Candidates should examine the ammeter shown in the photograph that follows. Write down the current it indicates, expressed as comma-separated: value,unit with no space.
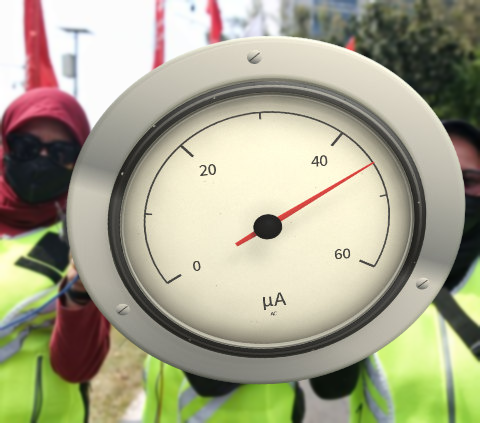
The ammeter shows 45,µA
